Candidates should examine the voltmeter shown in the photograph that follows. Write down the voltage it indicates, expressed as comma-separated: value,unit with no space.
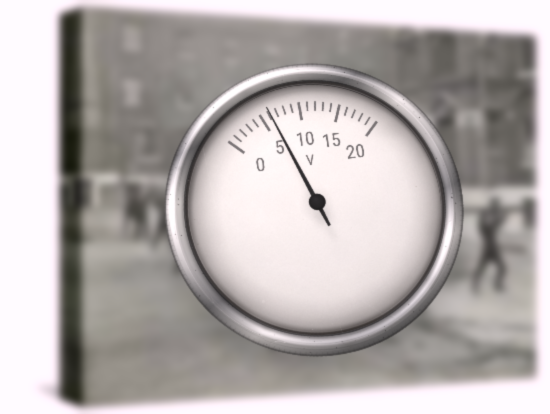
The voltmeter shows 6,V
